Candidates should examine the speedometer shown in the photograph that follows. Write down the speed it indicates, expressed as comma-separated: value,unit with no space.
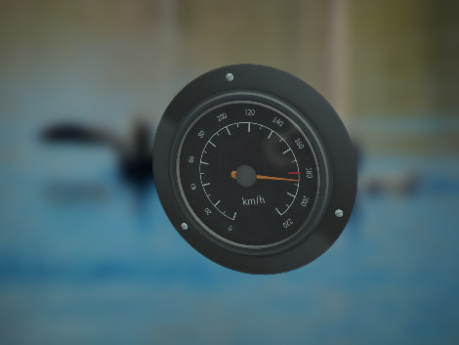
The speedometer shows 185,km/h
